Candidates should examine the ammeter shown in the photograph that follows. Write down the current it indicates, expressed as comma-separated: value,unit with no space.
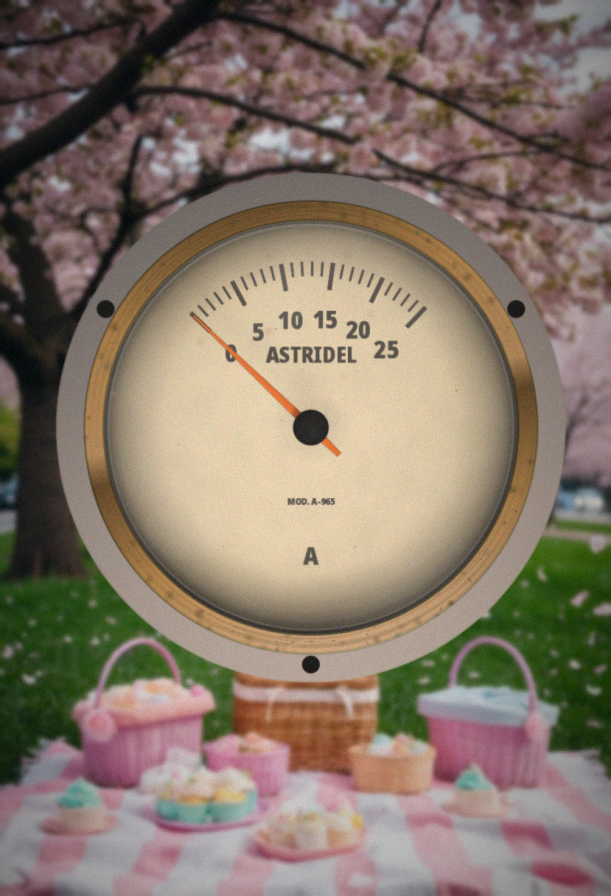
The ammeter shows 0,A
